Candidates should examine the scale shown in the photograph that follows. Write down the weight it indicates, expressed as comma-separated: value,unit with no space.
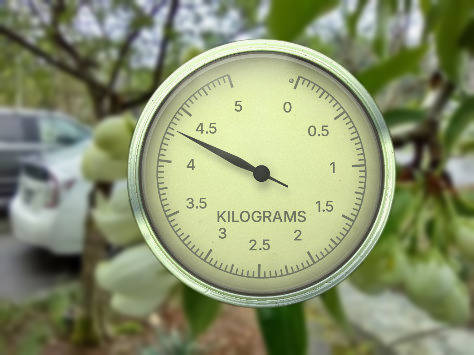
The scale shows 4.3,kg
